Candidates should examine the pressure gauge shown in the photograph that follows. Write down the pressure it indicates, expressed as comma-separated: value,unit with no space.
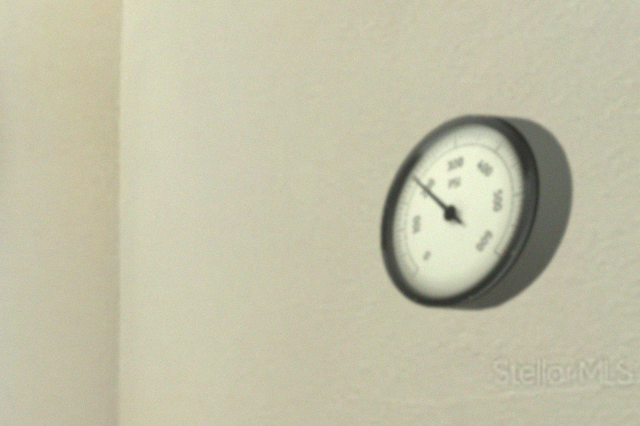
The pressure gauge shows 200,psi
